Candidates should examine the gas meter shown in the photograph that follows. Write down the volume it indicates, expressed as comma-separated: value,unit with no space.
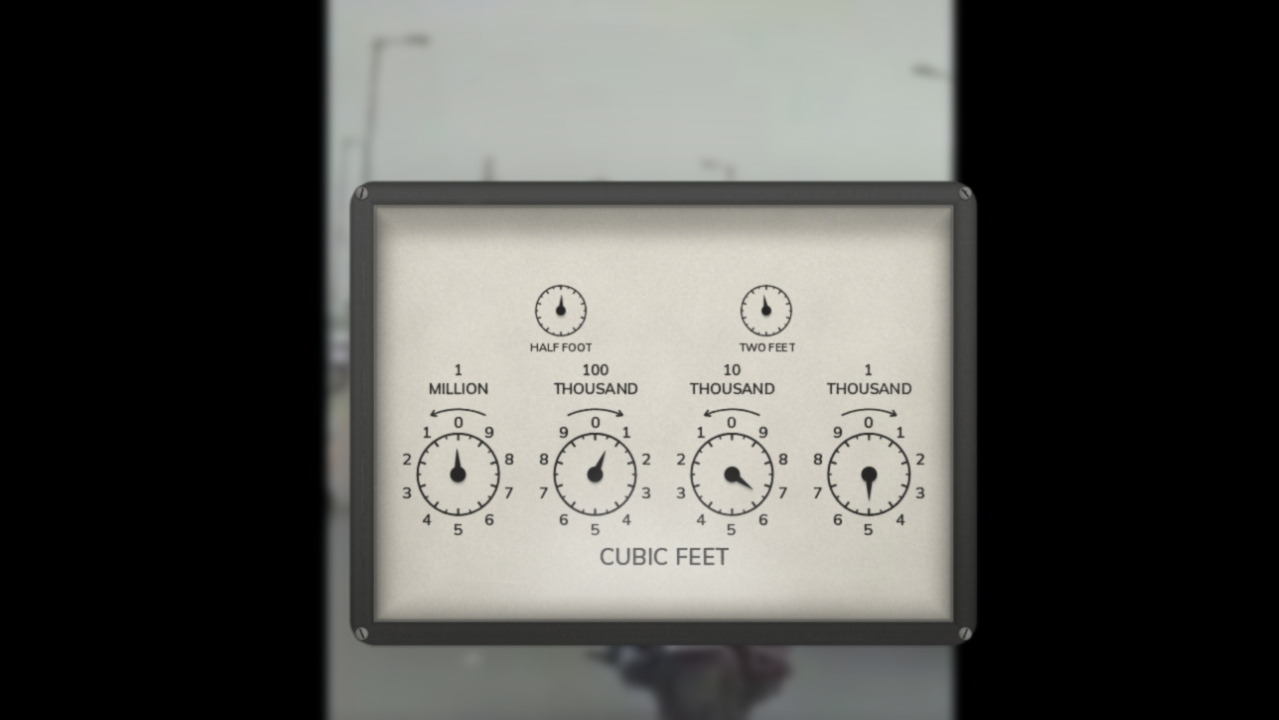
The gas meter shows 6500,ft³
